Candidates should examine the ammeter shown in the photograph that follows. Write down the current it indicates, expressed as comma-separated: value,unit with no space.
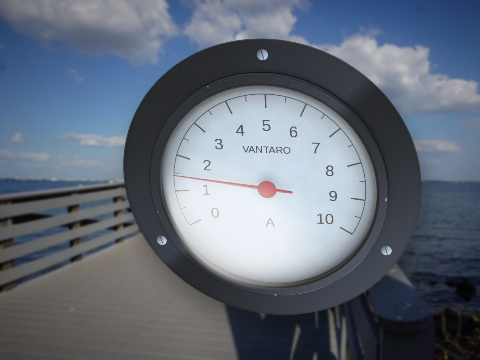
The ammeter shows 1.5,A
